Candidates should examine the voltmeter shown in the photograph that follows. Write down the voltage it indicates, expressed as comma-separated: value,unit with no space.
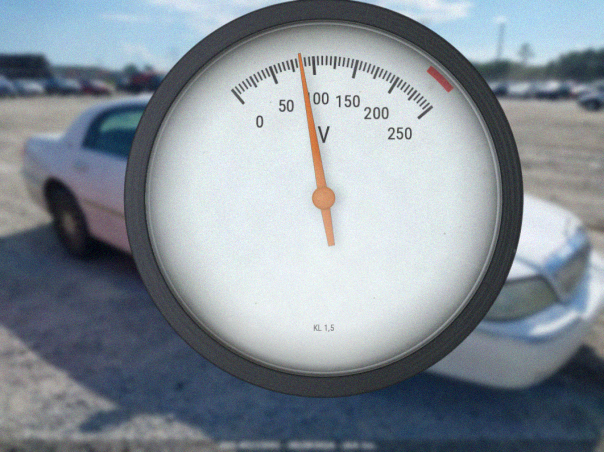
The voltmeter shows 85,V
